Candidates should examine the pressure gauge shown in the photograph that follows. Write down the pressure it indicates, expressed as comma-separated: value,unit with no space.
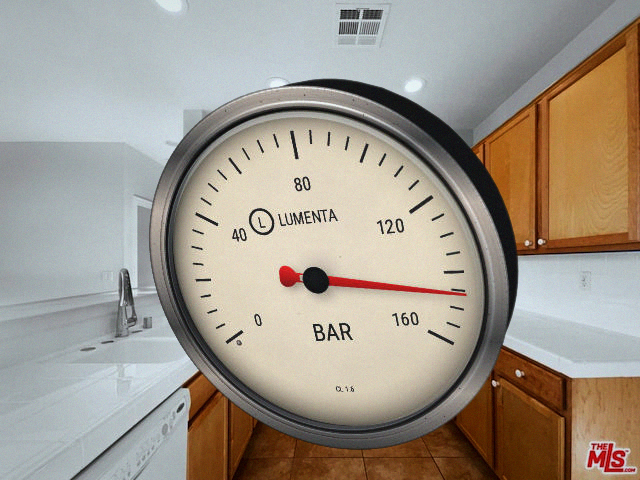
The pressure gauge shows 145,bar
